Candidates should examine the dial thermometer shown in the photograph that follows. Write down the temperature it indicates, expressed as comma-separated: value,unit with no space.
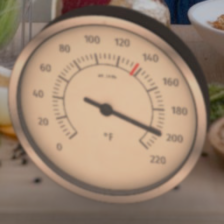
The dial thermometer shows 200,°F
